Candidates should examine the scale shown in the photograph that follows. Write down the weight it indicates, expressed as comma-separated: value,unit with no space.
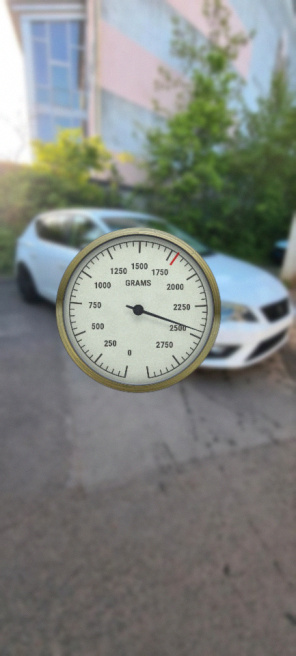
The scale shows 2450,g
